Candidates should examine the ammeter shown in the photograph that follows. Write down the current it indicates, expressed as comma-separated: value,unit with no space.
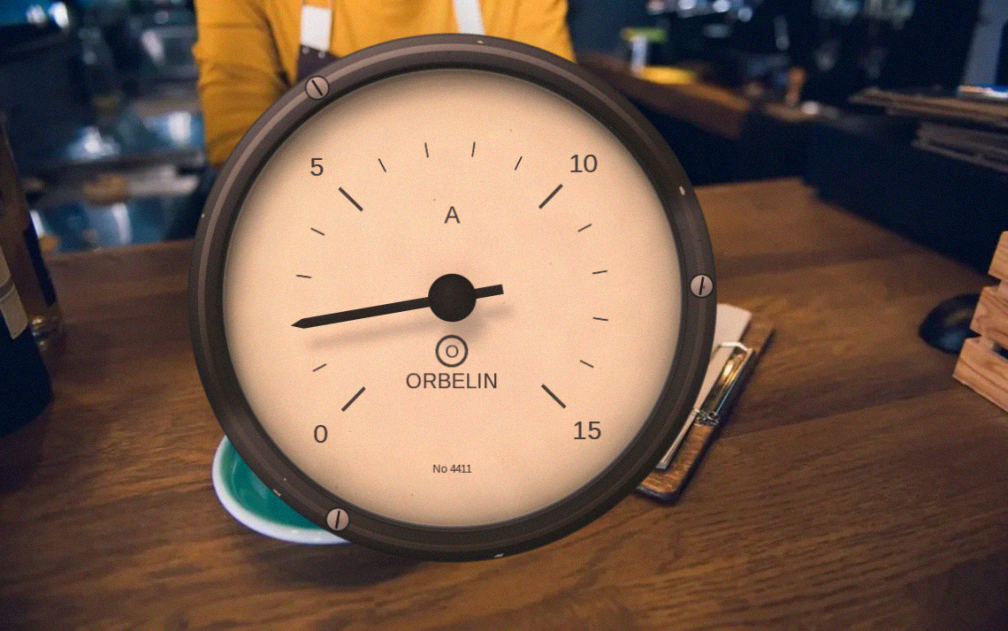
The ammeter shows 2,A
